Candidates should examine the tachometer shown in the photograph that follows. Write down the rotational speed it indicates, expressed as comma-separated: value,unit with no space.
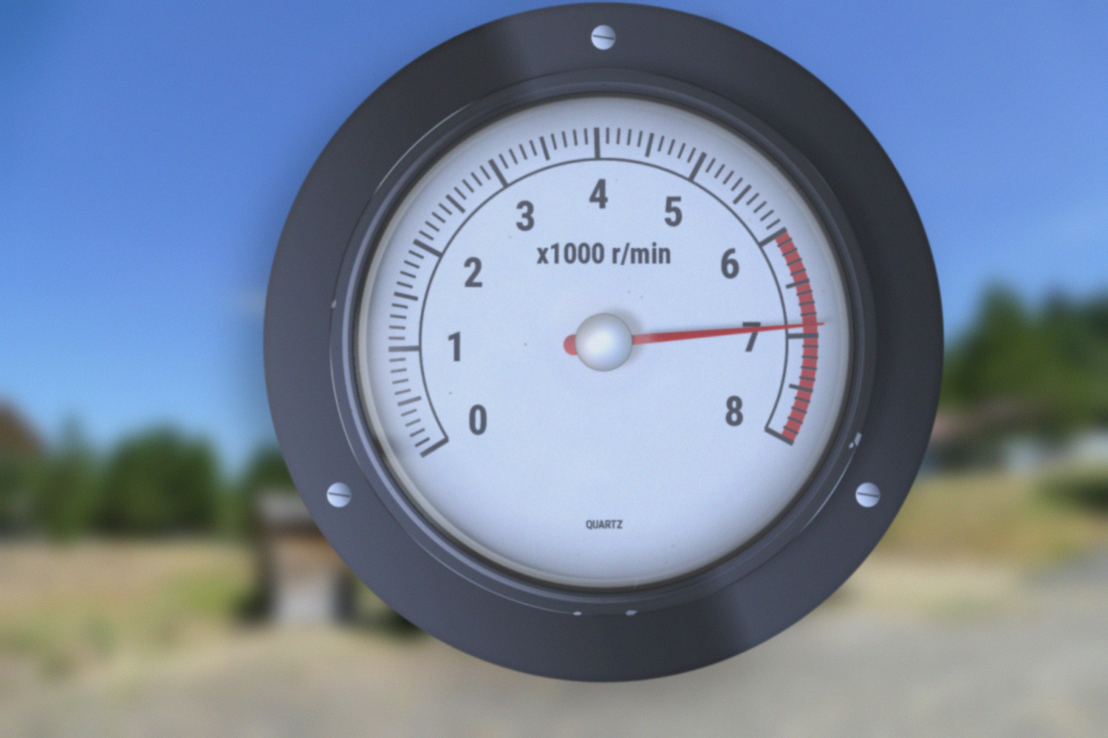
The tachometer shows 6900,rpm
